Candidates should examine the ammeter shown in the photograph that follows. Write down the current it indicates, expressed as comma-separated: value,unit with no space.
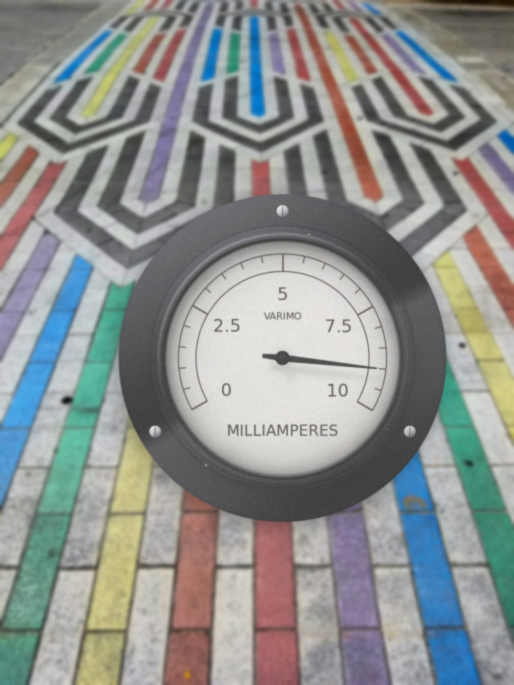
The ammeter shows 9,mA
